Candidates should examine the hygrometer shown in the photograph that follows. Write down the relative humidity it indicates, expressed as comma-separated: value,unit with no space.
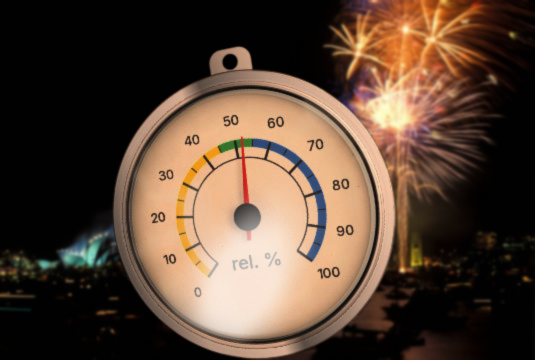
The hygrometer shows 52.5,%
